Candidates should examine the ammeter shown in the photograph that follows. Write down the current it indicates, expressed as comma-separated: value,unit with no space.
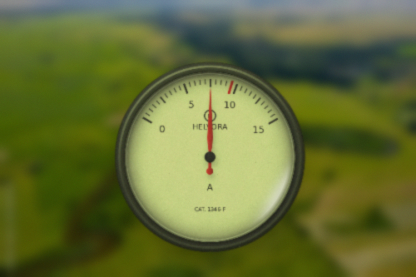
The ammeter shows 7.5,A
